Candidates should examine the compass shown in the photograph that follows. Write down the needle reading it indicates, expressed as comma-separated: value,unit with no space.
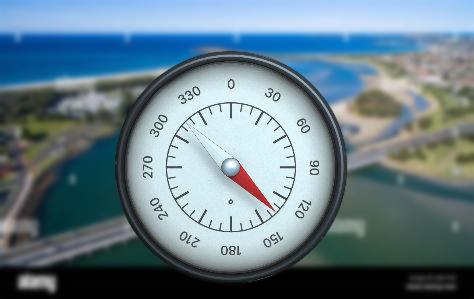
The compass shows 135,°
